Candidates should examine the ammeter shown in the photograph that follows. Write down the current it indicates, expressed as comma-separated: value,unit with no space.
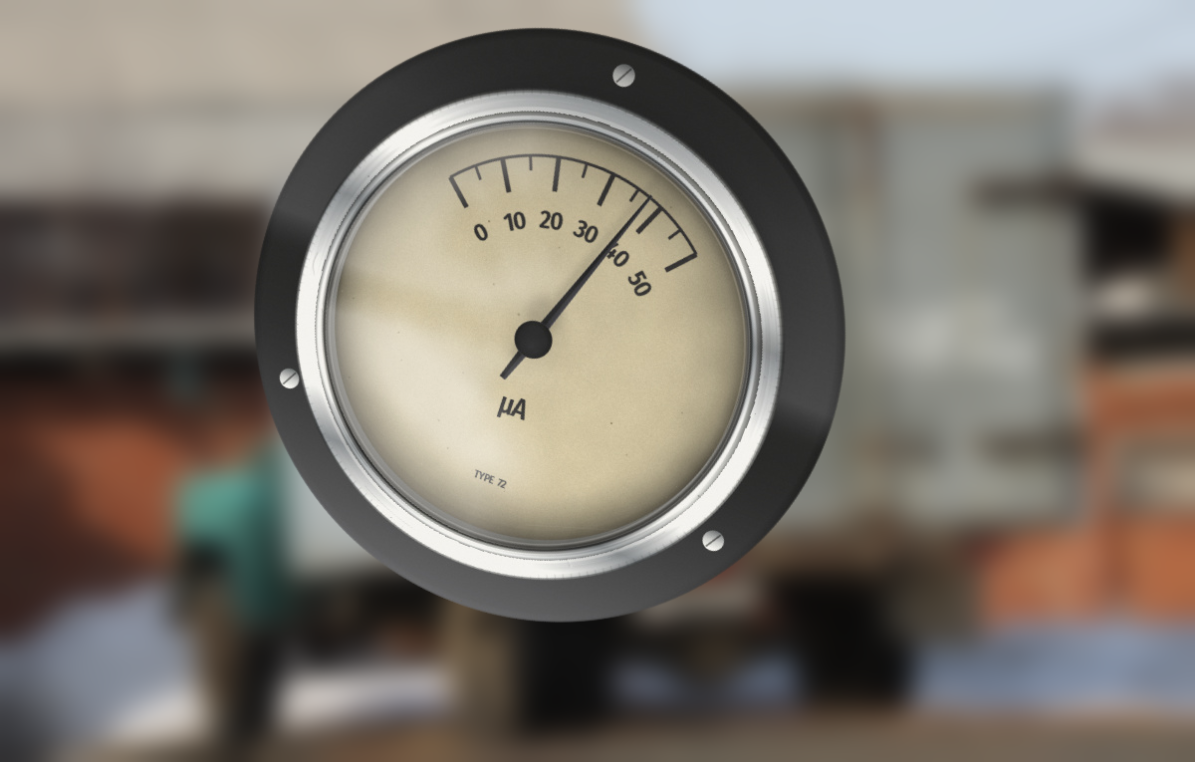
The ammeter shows 37.5,µA
